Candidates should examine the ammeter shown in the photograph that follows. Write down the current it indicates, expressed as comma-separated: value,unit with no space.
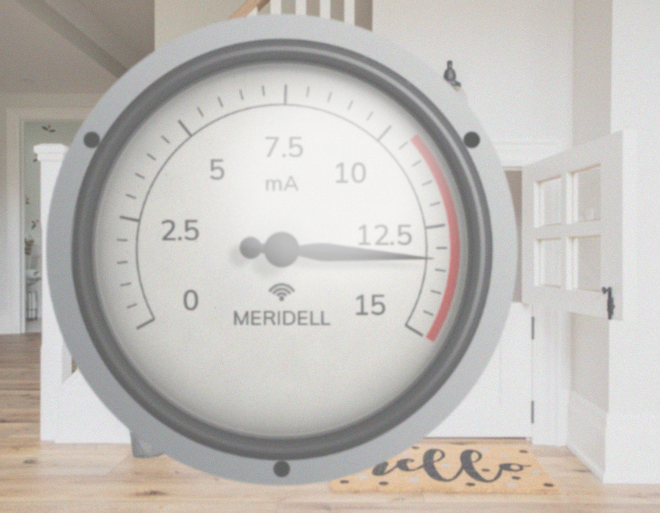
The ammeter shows 13.25,mA
